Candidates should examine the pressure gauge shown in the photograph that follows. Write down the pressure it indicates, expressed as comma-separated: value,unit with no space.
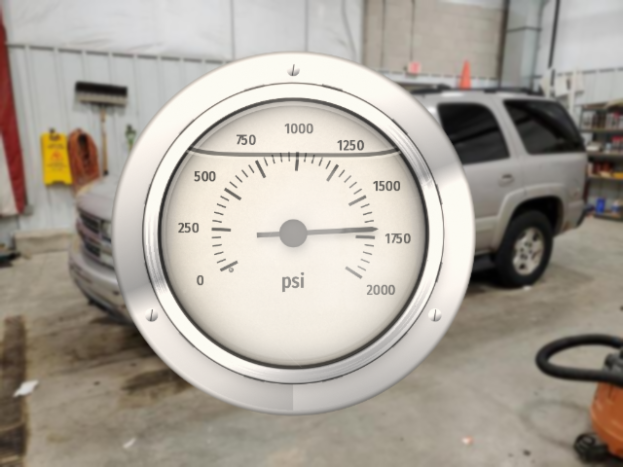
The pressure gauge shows 1700,psi
